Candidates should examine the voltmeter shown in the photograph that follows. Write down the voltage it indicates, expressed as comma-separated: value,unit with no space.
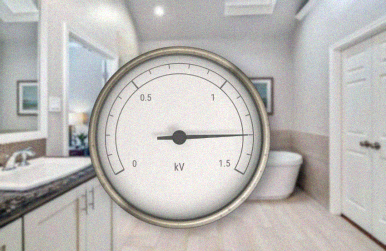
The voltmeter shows 1.3,kV
